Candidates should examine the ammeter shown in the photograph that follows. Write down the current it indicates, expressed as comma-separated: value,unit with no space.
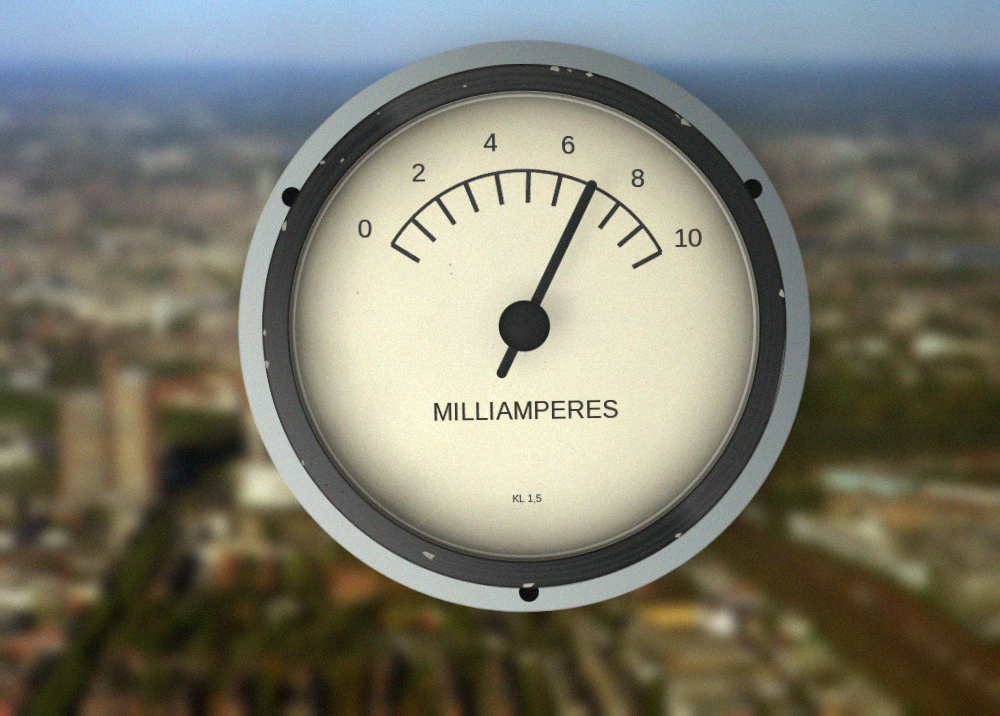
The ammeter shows 7,mA
